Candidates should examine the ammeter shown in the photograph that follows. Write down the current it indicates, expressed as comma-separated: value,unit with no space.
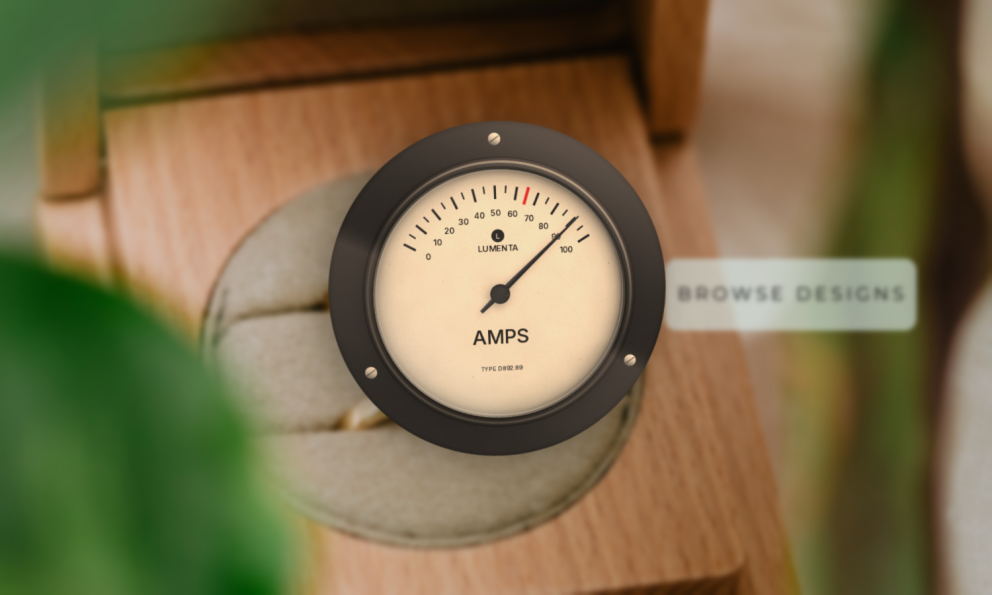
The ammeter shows 90,A
